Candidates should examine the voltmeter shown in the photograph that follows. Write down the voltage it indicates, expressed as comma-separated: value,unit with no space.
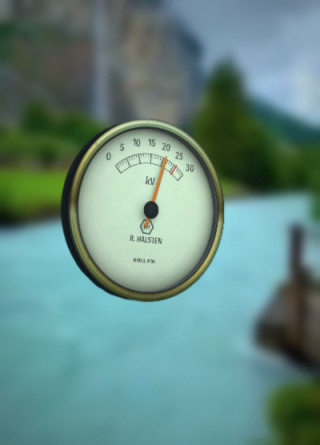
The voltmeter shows 20,kV
